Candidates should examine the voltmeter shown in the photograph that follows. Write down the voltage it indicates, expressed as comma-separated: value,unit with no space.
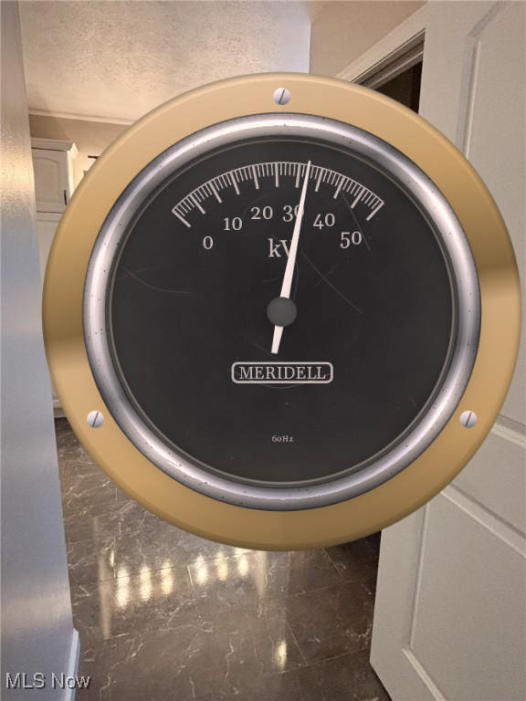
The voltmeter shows 32,kV
